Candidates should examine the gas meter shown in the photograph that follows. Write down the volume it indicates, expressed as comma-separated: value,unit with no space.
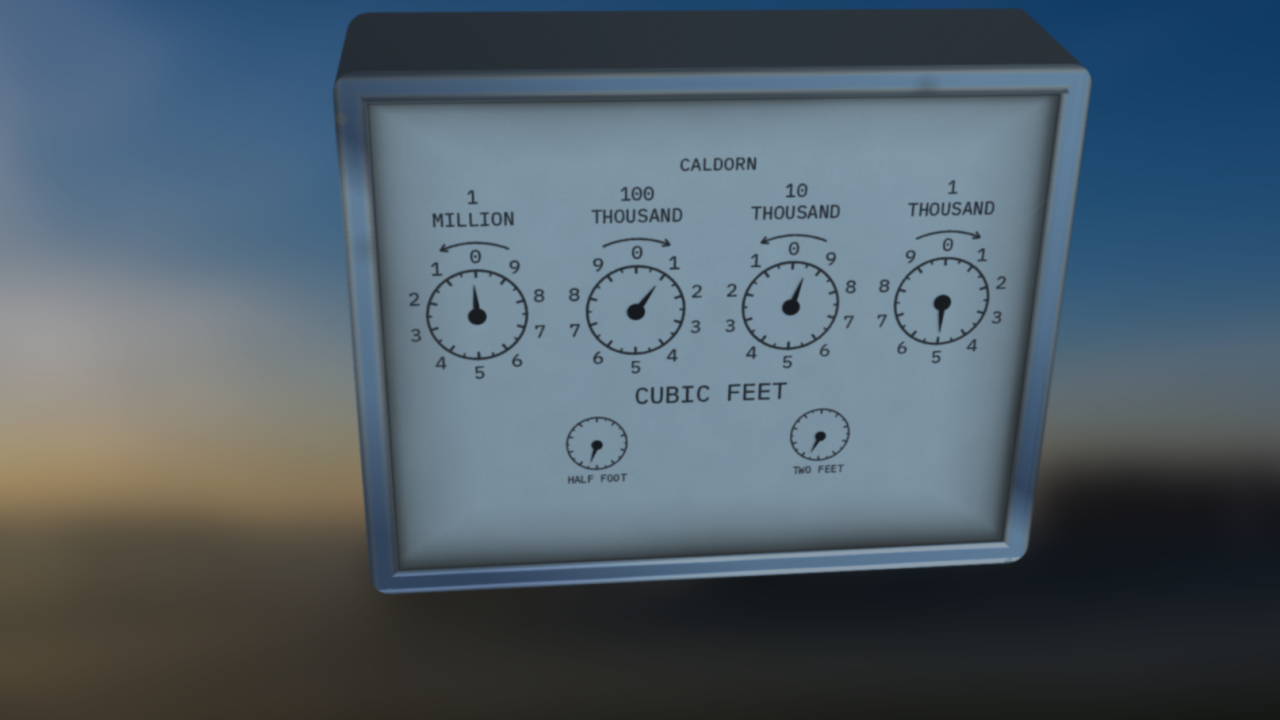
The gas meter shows 9500,ft³
